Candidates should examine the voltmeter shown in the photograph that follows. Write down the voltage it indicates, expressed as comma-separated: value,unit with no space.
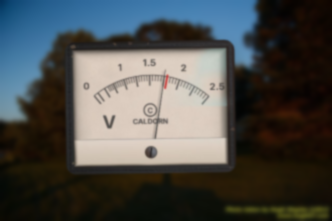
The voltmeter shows 1.75,V
